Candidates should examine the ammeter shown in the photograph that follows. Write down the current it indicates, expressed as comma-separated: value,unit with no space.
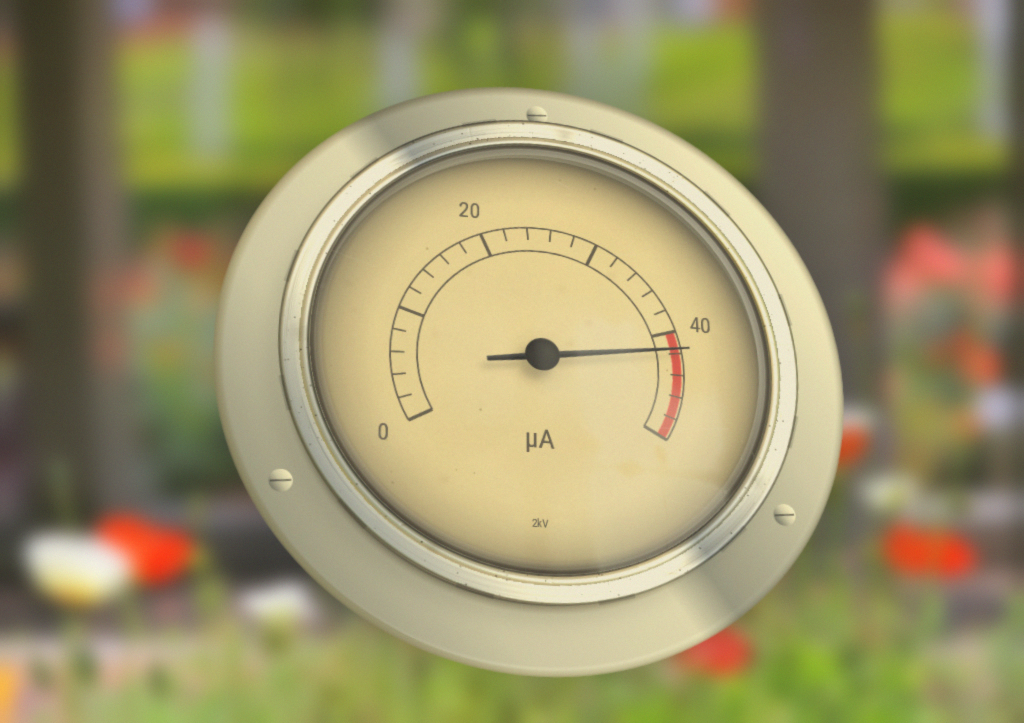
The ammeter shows 42,µA
